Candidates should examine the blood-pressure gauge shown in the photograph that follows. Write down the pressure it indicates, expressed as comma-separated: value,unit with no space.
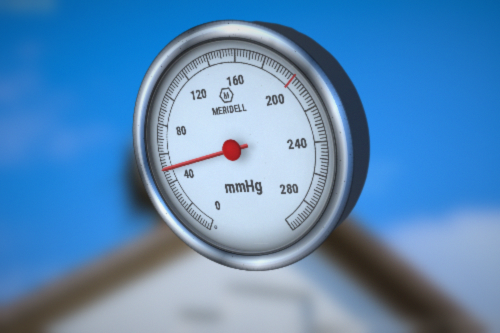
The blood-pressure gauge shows 50,mmHg
